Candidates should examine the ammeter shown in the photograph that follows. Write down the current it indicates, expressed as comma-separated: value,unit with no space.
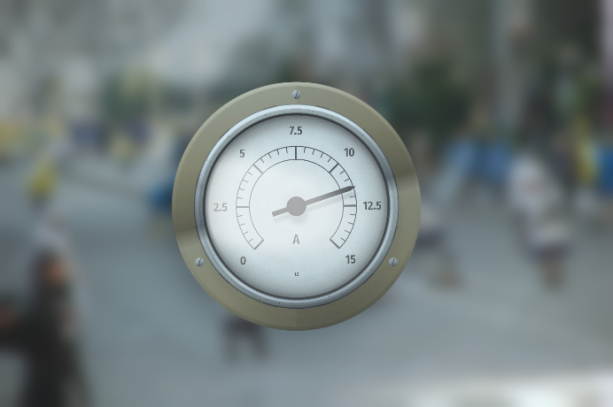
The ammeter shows 11.5,A
